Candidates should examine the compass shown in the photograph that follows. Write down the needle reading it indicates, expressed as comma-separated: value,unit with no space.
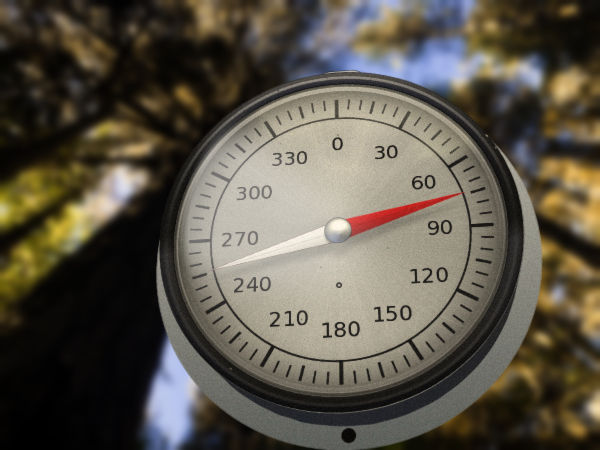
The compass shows 75,°
